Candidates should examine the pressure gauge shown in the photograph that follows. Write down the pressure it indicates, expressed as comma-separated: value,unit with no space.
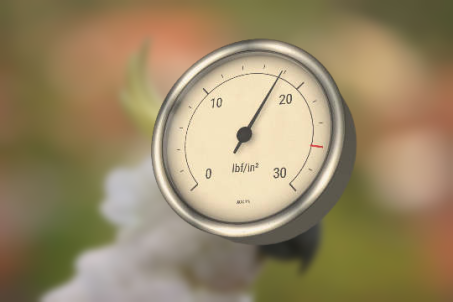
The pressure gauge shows 18,psi
